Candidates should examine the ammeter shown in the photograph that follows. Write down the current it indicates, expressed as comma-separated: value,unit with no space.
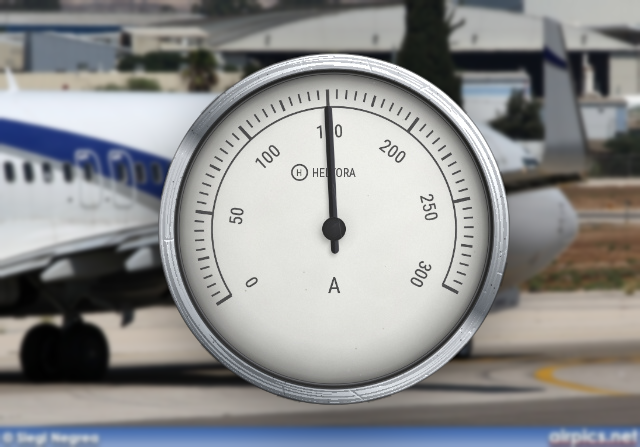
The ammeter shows 150,A
